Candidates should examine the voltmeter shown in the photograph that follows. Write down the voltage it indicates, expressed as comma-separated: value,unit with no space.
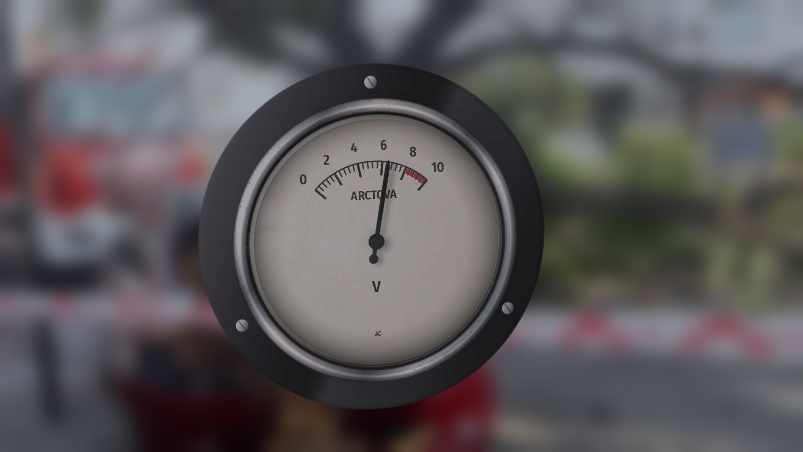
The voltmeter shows 6.4,V
